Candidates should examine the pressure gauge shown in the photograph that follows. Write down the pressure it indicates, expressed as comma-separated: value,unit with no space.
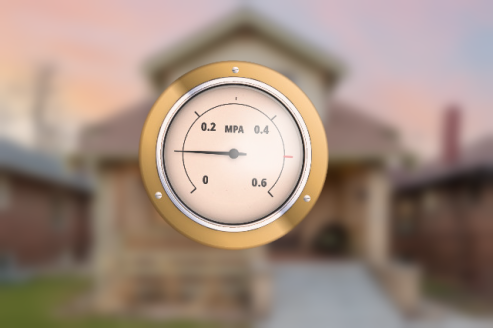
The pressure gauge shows 0.1,MPa
